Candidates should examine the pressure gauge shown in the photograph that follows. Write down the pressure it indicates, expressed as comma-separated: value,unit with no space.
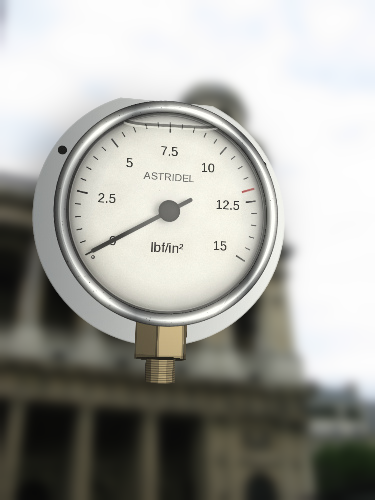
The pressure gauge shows 0,psi
